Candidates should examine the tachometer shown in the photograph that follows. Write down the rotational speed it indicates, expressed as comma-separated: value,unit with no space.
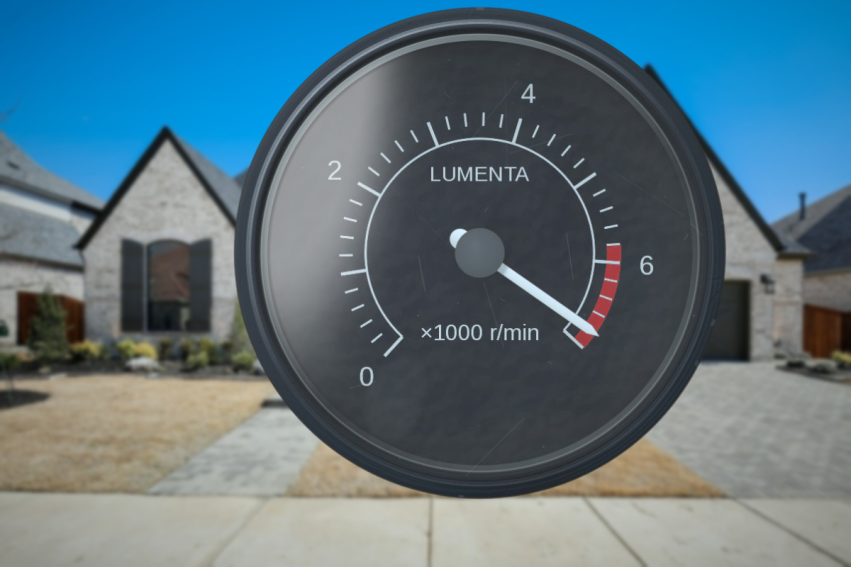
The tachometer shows 6800,rpm
